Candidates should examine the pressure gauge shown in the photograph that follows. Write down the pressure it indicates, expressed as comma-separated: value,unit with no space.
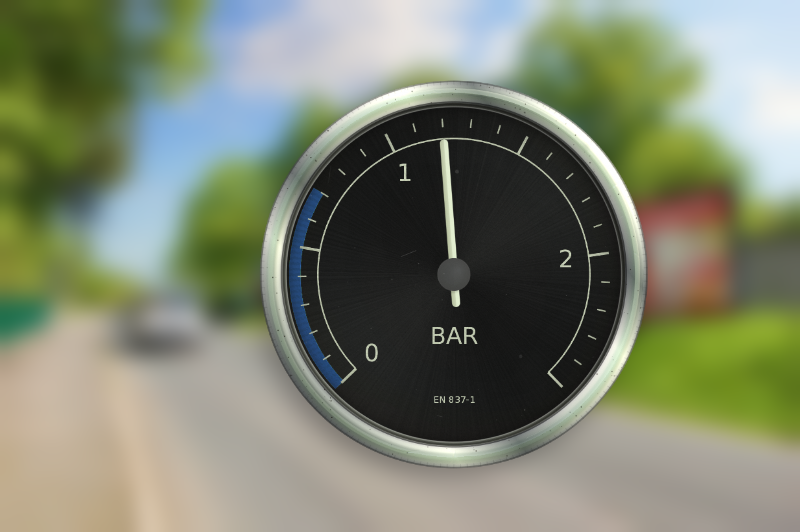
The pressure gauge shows 1.2,bar
